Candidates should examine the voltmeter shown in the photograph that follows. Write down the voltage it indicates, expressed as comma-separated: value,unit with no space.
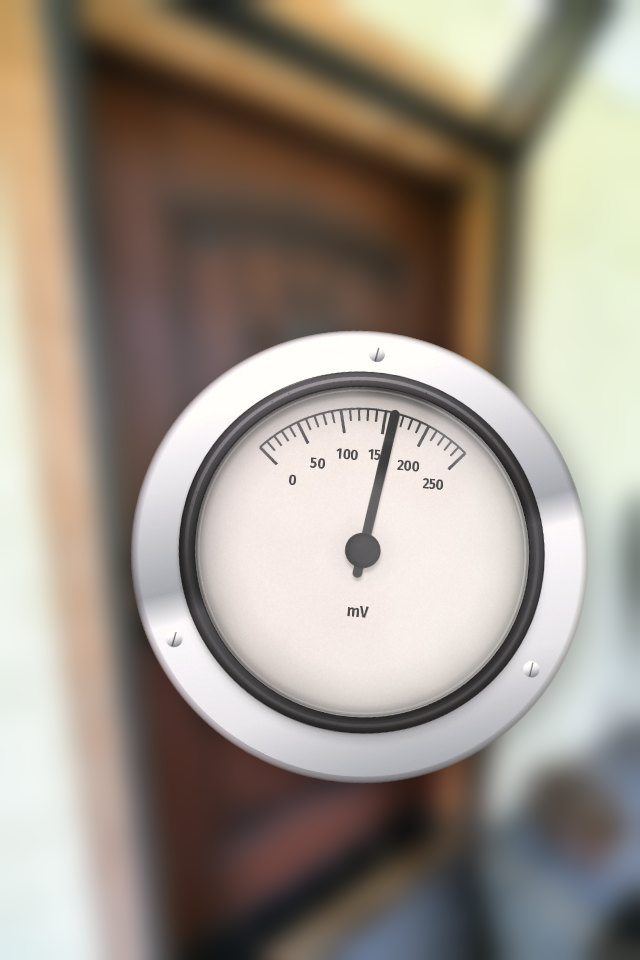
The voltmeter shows 160,mV
